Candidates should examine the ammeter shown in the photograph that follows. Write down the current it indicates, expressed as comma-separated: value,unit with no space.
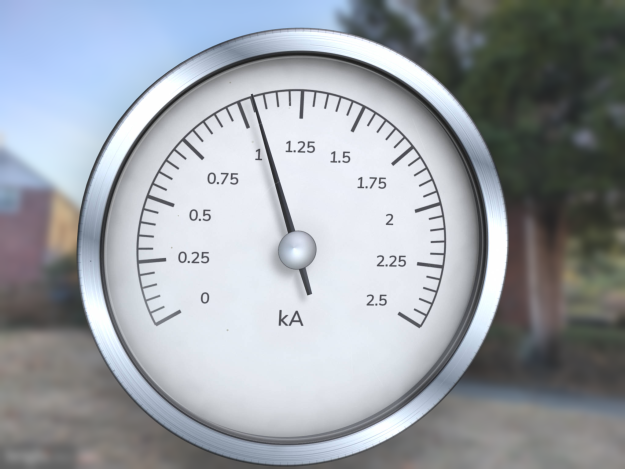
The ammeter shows 1.05,kA
